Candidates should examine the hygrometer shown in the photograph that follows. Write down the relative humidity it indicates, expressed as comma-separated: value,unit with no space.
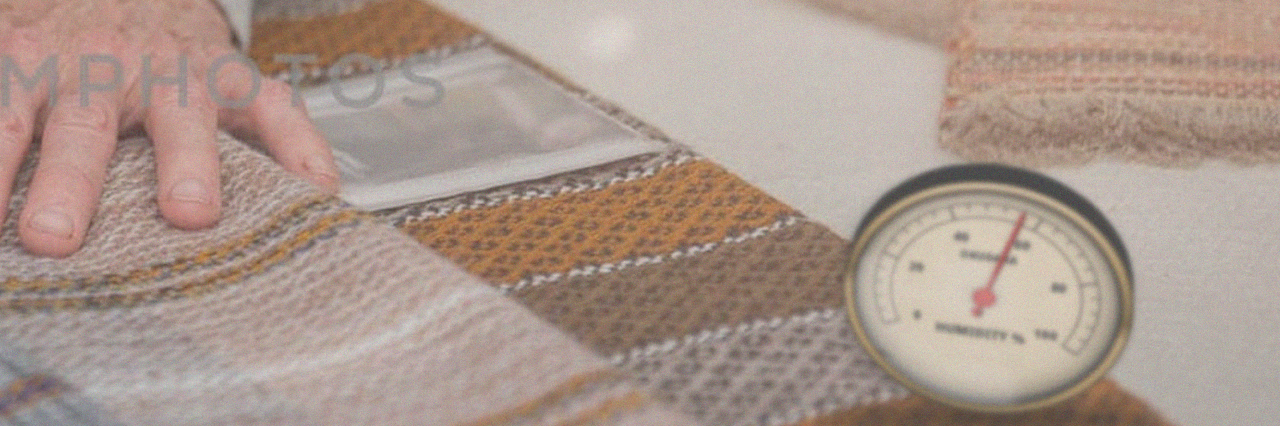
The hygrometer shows 56,%
